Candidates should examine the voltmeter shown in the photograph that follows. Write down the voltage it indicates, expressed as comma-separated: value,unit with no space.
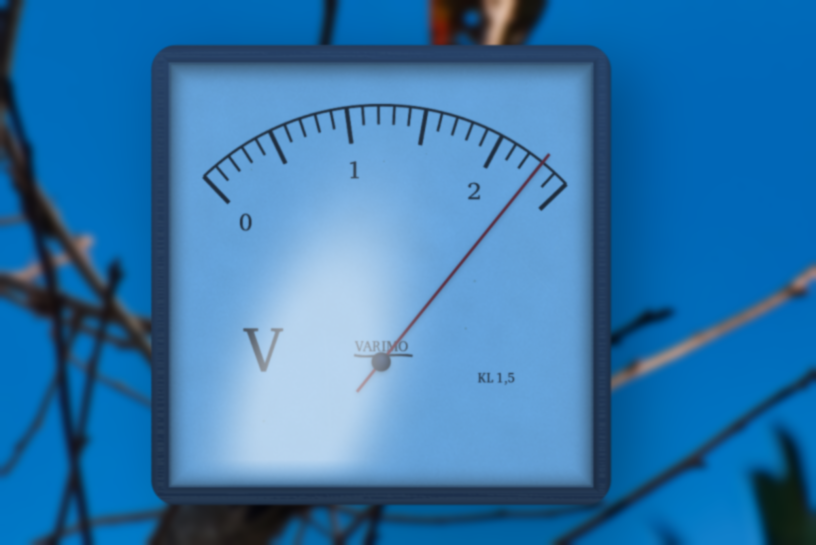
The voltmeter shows 2.3,V
